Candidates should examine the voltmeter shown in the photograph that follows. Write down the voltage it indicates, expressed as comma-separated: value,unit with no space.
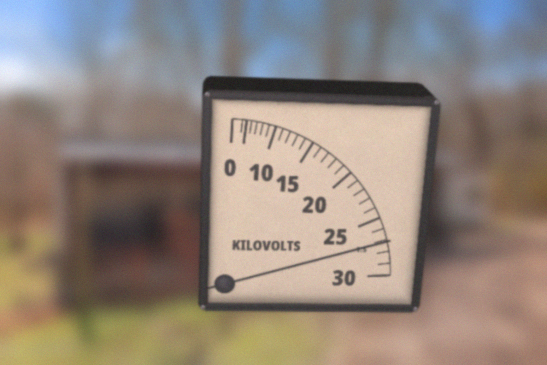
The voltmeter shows 27,kV
